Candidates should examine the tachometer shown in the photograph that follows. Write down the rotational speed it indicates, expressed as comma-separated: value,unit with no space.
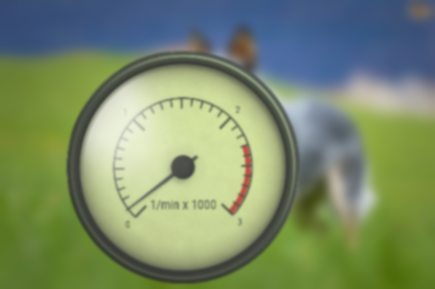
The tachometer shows 100,rpm
